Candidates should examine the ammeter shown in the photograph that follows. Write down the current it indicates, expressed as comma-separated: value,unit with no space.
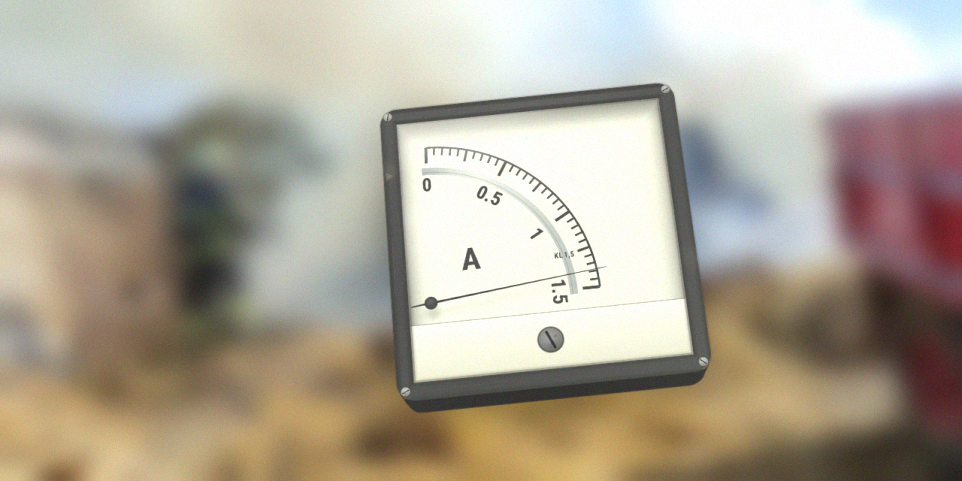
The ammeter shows 1.4,A
